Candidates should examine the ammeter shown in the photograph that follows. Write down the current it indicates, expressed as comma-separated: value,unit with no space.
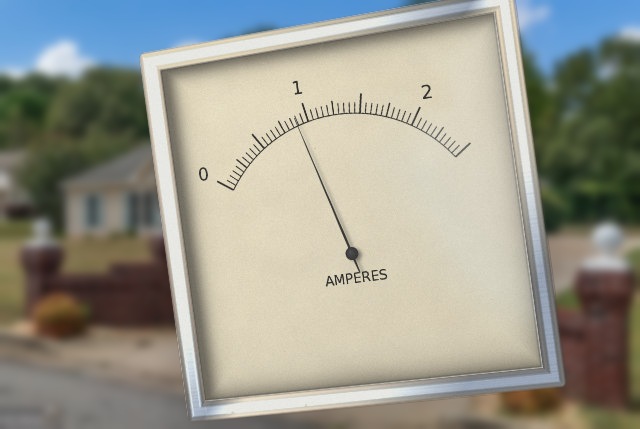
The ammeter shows 0.9,A
